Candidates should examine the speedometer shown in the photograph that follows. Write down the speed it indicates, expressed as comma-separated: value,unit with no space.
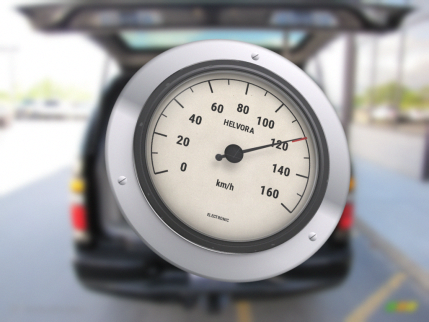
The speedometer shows 120,km/h
